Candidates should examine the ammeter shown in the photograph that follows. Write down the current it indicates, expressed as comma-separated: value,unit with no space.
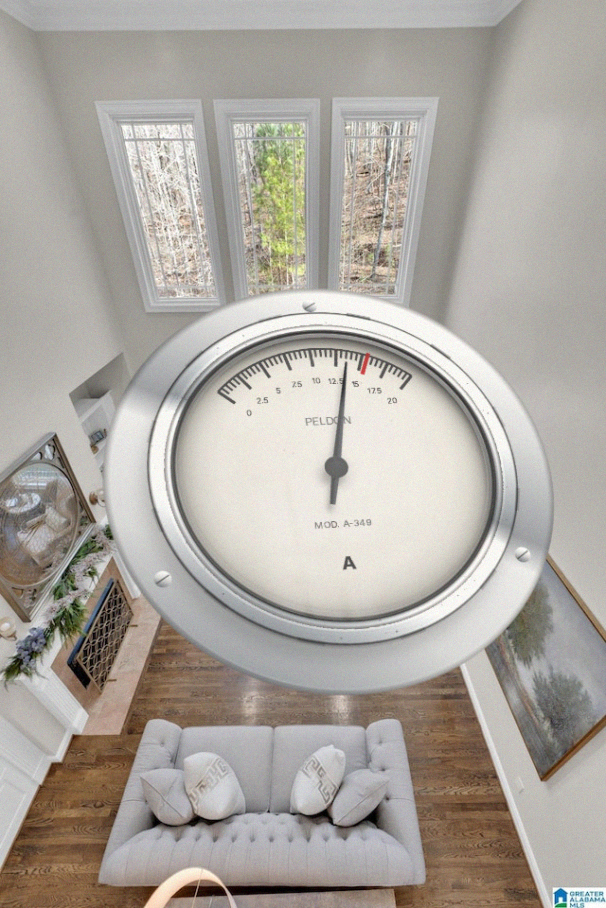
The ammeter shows 13.5,A
